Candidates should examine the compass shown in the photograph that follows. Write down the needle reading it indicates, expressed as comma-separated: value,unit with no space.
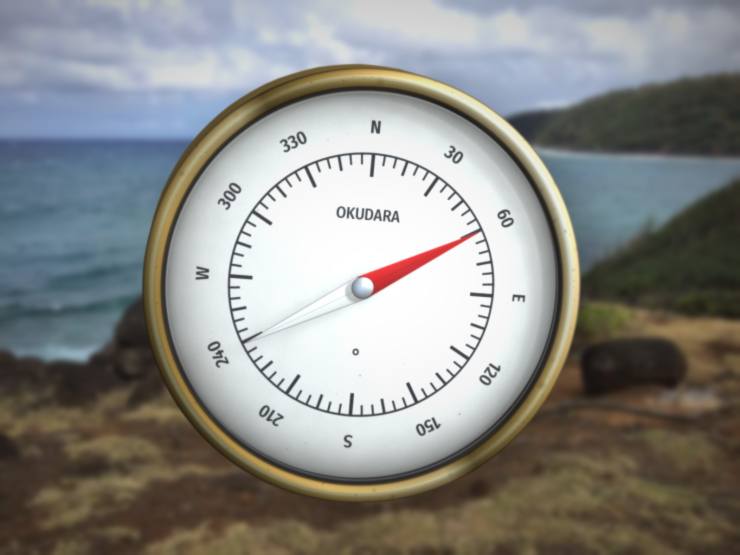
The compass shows 60,°
